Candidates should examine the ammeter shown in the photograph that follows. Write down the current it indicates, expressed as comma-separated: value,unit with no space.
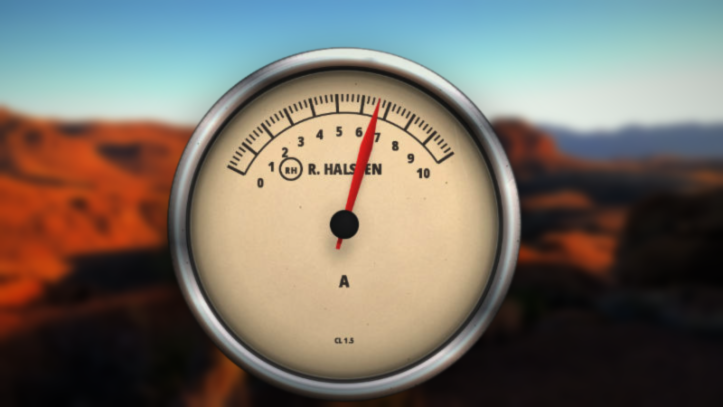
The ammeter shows 6.6,A
